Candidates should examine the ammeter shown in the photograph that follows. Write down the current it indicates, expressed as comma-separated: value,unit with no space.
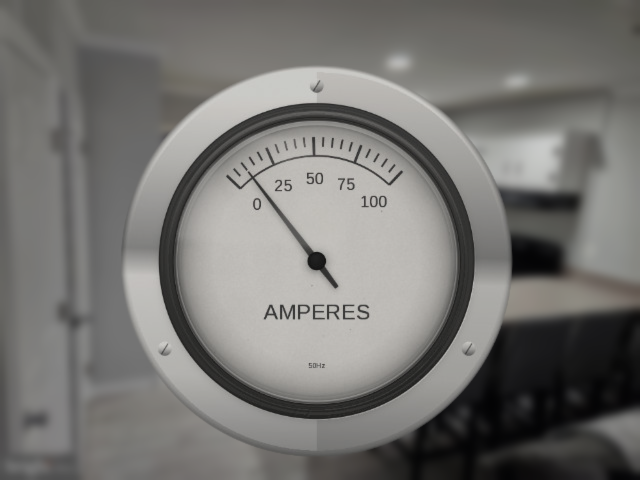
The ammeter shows 10,A
